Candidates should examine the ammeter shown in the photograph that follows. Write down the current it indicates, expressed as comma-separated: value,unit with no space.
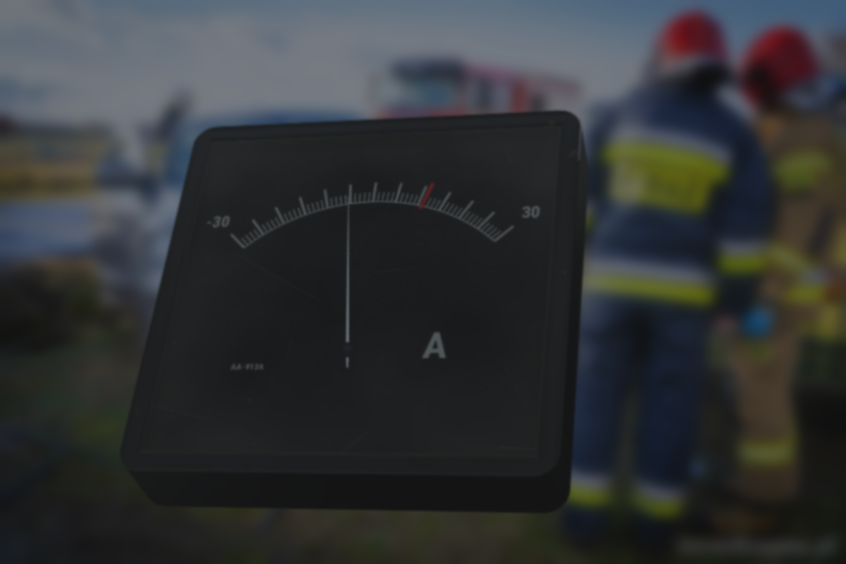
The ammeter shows -5,A
